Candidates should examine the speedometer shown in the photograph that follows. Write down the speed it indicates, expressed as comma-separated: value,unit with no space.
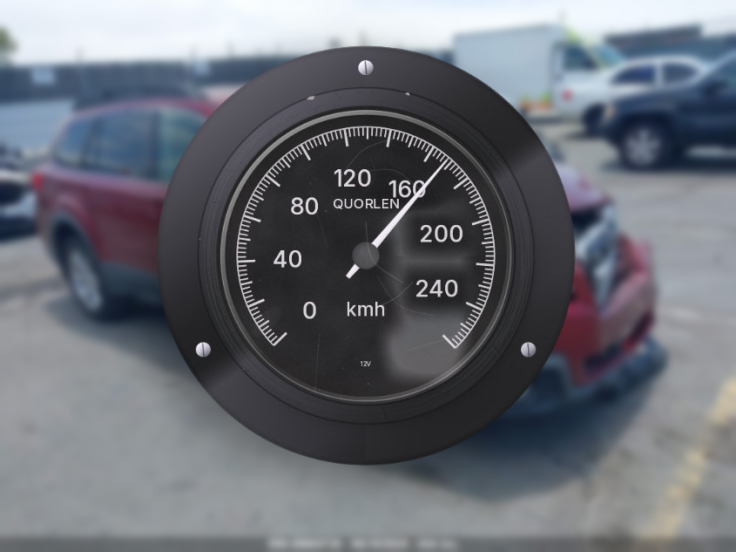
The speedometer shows 168,km/h
